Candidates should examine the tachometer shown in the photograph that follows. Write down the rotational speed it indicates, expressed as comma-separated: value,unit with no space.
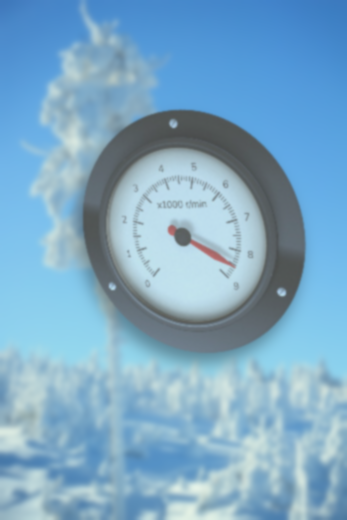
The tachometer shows 8500,rpm
